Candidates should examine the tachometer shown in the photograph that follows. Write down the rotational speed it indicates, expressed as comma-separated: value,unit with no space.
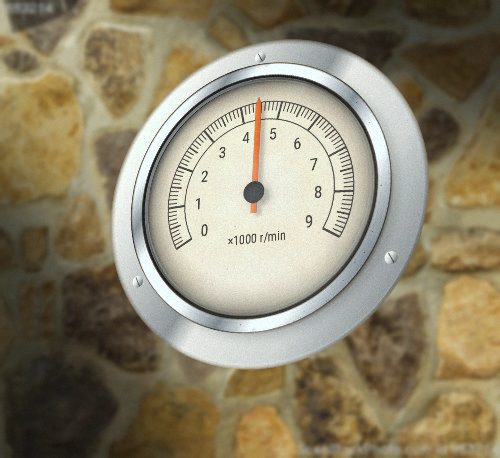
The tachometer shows 4500,rpm
